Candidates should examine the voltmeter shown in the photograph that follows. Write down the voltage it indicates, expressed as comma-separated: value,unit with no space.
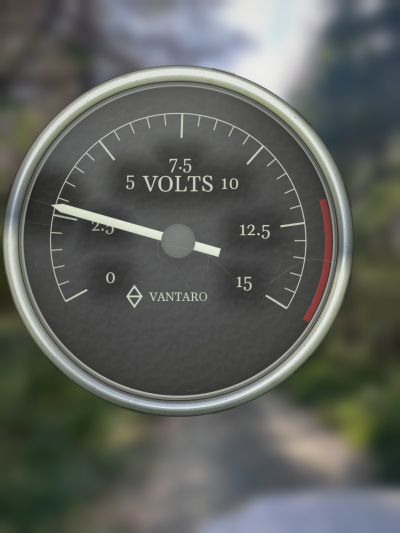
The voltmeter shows 2.75,V
